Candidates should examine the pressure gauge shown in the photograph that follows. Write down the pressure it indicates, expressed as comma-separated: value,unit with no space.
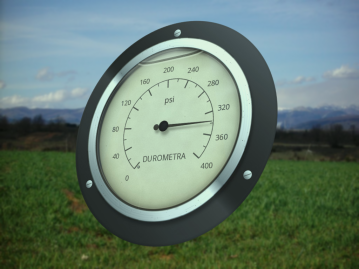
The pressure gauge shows 340,psi
